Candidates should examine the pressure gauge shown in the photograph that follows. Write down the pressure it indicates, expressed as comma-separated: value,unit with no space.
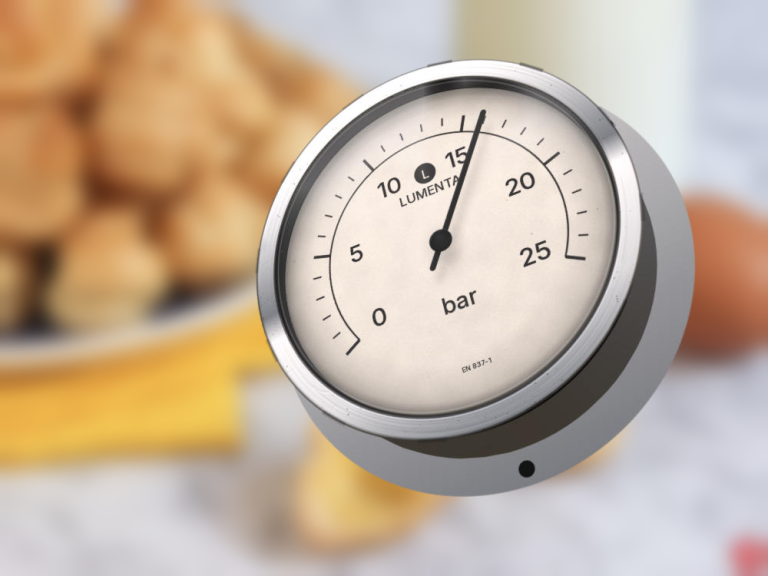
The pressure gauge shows 16,bar
